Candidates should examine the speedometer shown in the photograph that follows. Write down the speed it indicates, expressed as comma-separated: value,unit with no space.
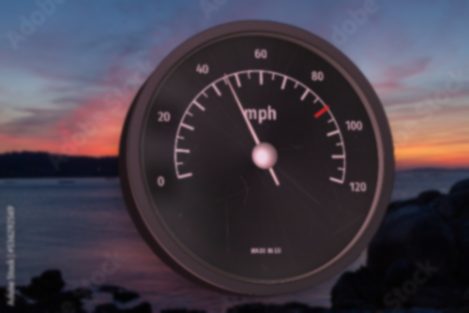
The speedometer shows 45,mph
